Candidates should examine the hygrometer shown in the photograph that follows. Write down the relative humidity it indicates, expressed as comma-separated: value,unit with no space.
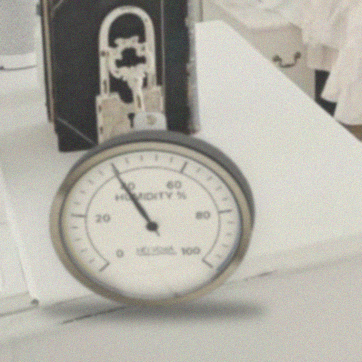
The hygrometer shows 40,%
